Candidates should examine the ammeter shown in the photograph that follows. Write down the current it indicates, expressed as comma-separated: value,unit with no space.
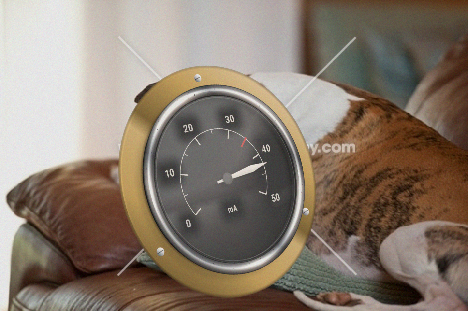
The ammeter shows 42.5,mA
